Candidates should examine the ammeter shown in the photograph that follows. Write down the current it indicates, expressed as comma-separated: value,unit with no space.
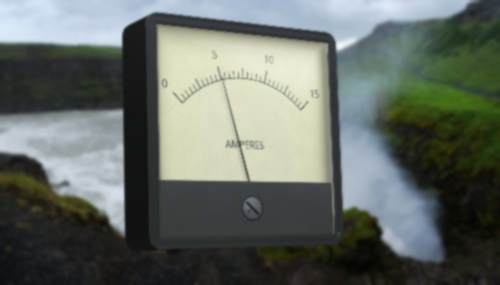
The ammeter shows 5,A
